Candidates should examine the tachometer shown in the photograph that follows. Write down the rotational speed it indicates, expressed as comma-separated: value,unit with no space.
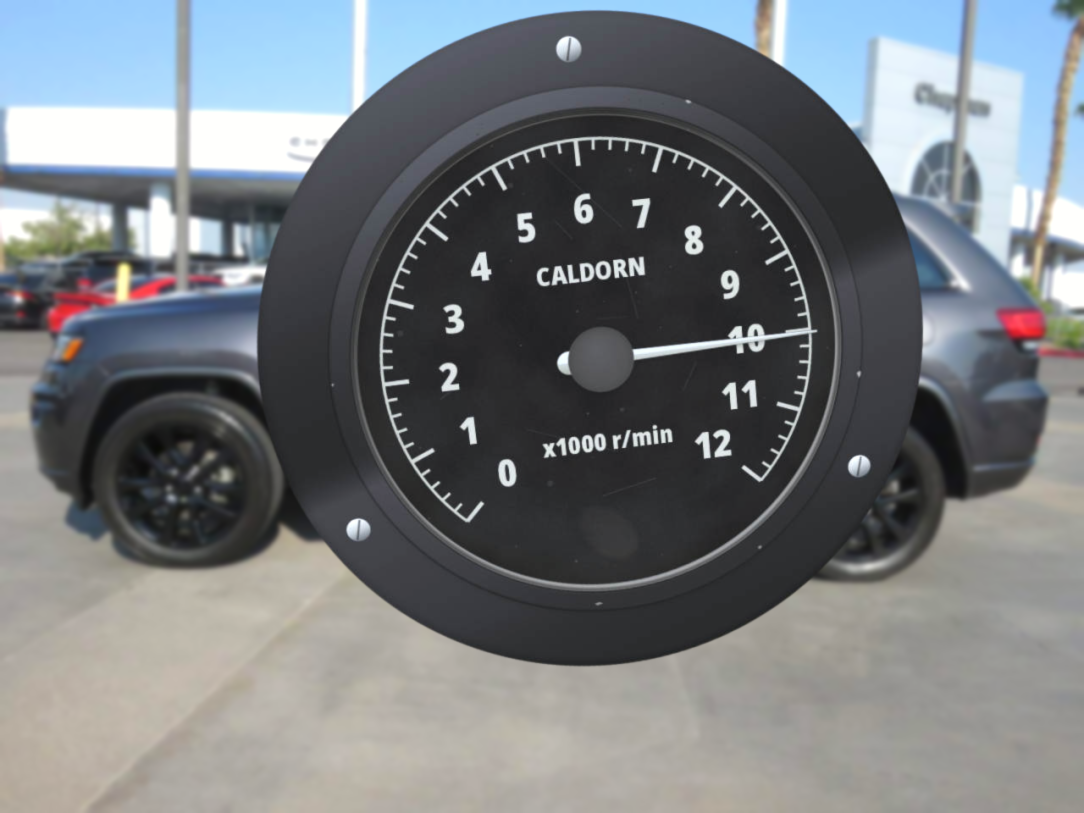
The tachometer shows 10000,rpm
